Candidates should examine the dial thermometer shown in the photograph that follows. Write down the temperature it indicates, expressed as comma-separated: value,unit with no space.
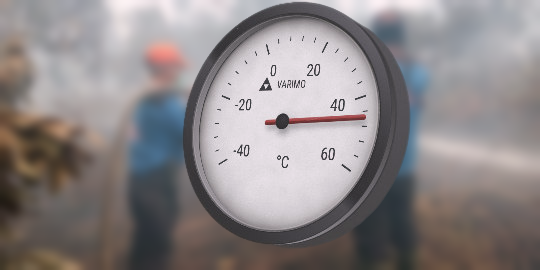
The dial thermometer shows 46,°C
